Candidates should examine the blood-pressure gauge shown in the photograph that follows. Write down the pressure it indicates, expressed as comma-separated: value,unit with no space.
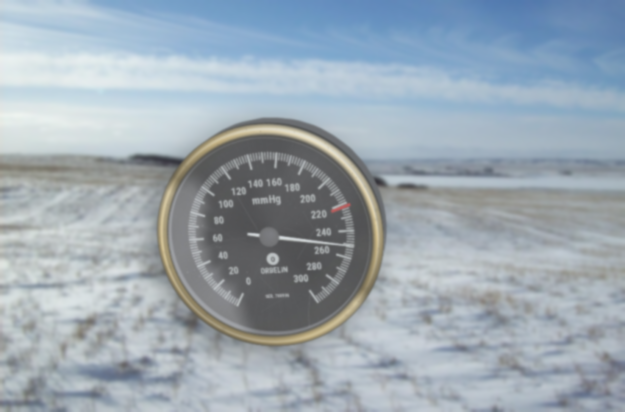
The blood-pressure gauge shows 250,mmHg
